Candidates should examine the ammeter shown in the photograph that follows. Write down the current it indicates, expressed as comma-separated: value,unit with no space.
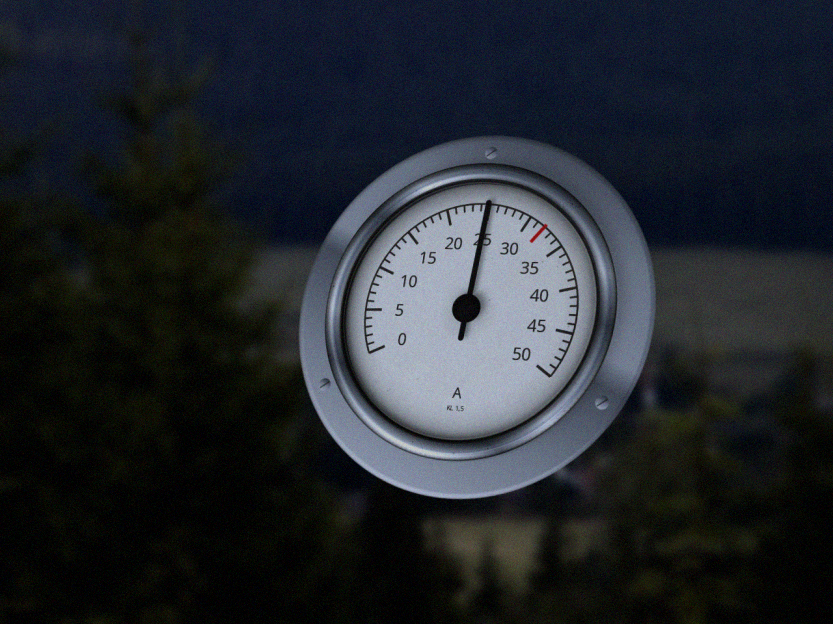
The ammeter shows 25,A
